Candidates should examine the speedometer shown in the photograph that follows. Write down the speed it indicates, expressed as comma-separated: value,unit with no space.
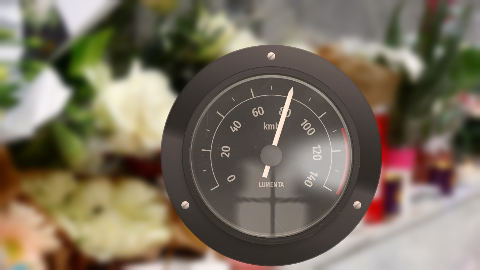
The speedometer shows 80,km/h
